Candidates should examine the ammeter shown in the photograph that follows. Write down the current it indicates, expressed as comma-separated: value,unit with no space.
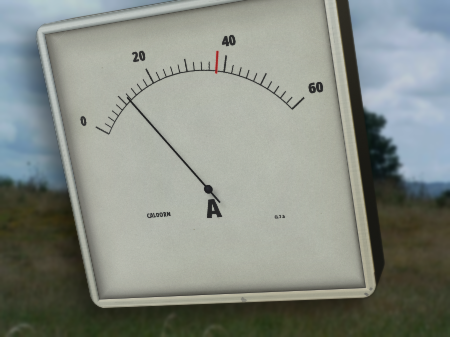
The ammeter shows 12,A
